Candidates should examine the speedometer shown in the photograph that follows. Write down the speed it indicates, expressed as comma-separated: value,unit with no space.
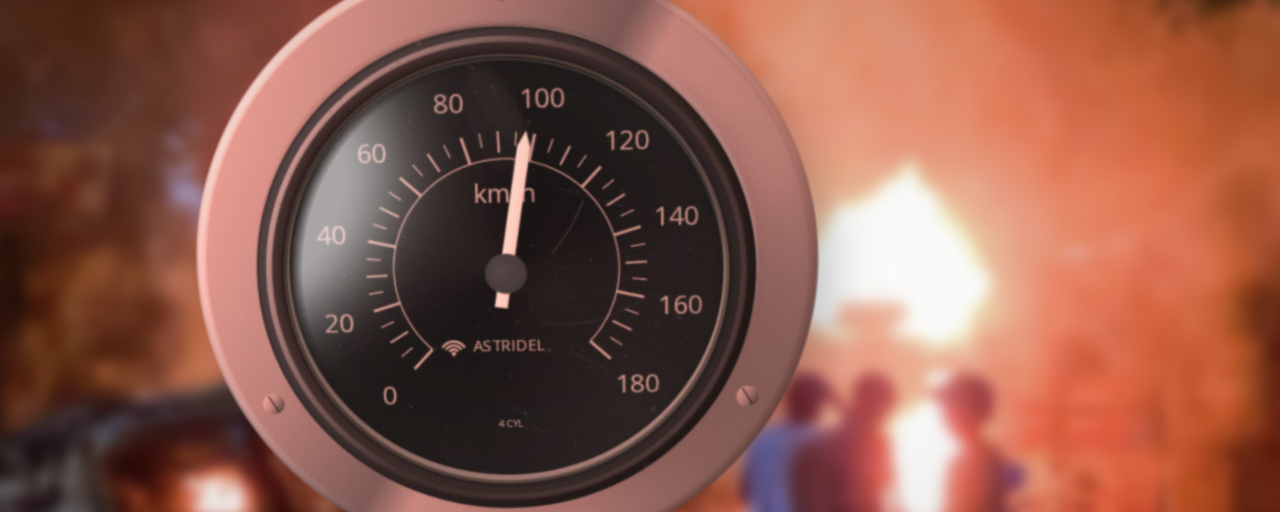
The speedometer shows 97.5,km/h
